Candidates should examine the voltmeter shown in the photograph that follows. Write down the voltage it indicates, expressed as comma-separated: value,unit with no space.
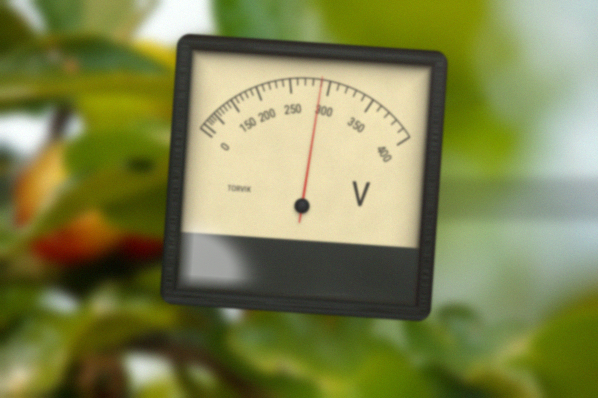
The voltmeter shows 290,V
